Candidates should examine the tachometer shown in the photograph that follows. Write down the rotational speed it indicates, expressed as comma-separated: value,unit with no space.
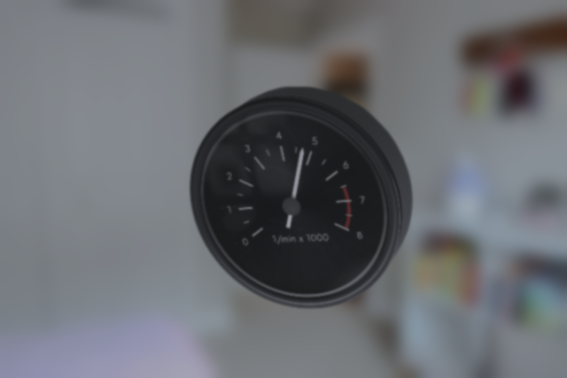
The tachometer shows 4750,rpm
